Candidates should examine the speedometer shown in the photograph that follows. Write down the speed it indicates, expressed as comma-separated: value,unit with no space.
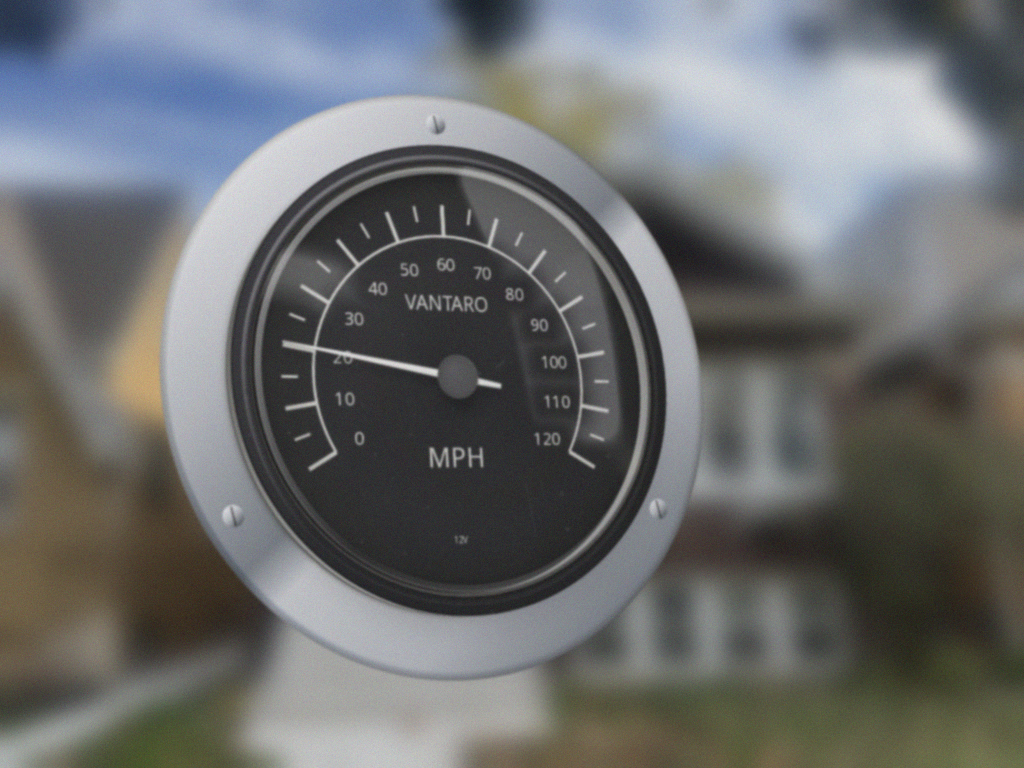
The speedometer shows 20,mph
